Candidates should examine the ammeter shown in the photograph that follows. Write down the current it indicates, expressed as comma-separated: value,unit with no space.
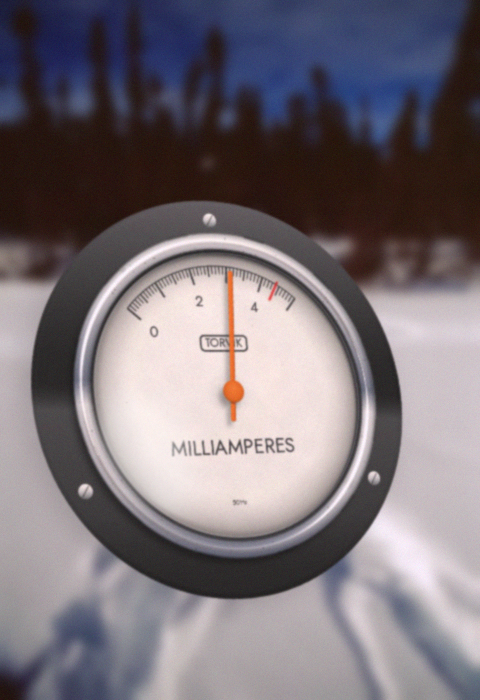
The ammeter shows 3,mA
